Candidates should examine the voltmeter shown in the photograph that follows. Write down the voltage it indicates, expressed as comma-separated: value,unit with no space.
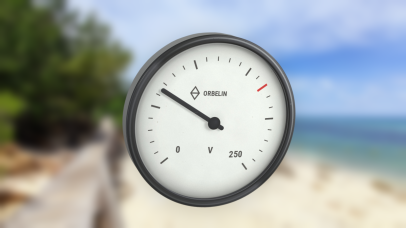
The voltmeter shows 65,V
